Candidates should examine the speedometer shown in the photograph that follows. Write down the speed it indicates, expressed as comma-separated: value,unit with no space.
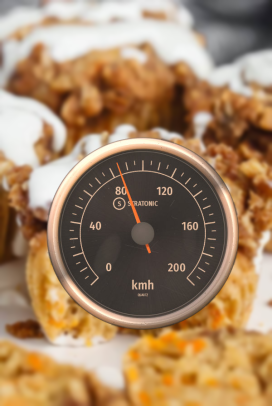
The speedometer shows 85,km/h
